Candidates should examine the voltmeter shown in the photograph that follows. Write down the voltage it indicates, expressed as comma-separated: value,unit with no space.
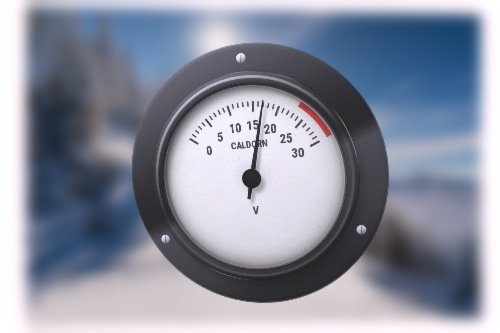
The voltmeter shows 17,V
